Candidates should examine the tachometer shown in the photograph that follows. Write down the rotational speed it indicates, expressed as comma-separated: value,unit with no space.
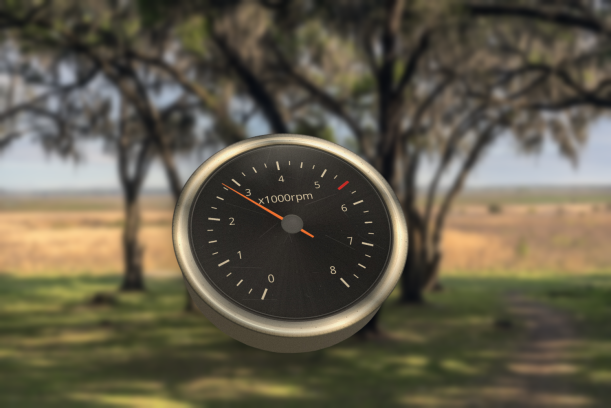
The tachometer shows 2750,rpm
